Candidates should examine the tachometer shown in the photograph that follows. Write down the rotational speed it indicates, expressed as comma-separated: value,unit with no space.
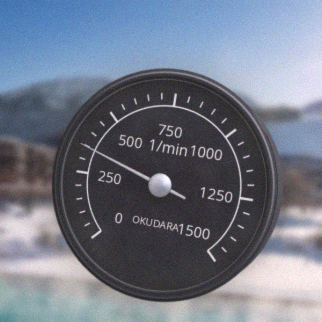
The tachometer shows 350,rpm
